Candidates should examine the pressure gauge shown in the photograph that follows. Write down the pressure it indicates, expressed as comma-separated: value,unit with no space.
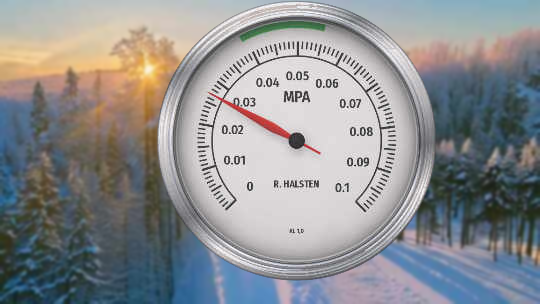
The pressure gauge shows 0.027,MPa
